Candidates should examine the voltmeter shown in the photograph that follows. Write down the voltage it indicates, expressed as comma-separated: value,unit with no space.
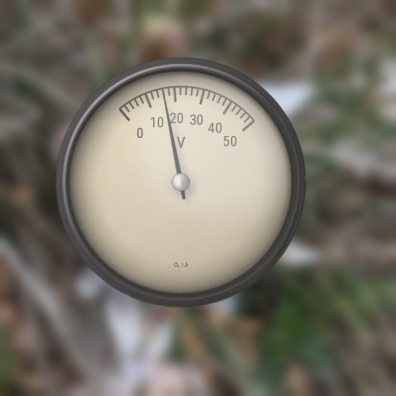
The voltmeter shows 16,V
